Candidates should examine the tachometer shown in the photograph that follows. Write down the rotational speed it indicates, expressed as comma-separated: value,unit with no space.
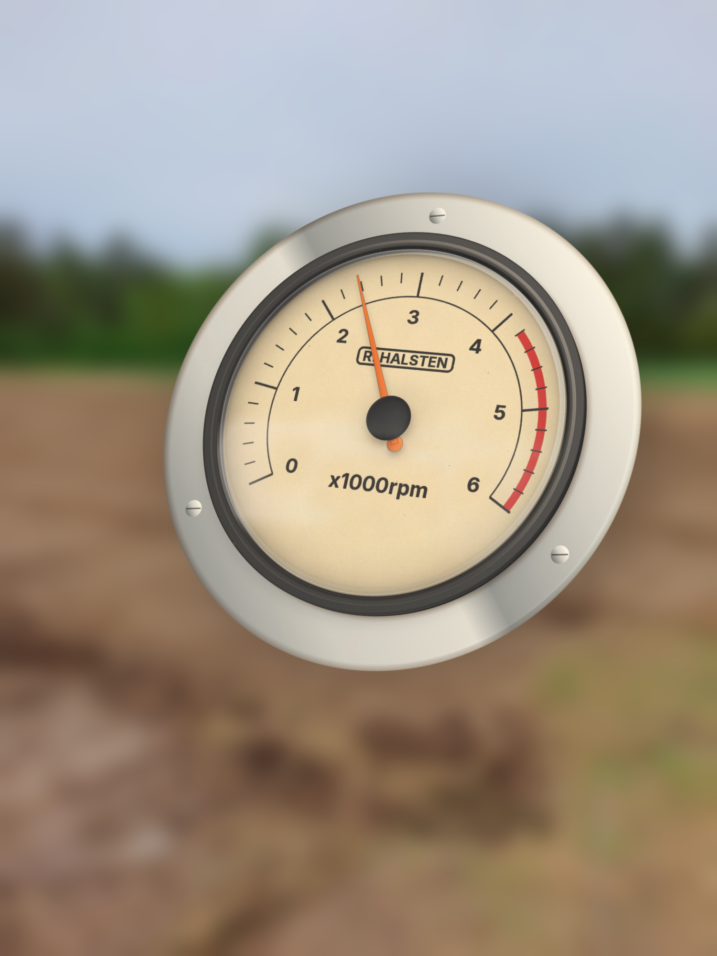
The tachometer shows 2400,rpm
